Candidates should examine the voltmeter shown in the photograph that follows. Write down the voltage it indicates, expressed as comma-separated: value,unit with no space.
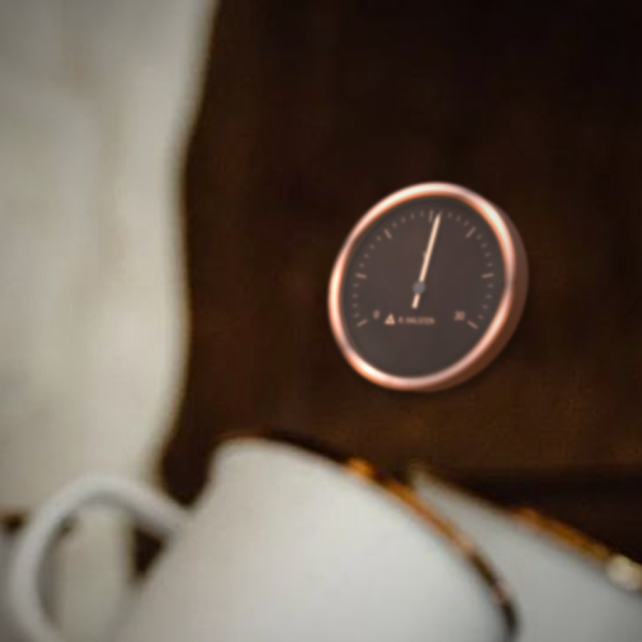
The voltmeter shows 16,V
